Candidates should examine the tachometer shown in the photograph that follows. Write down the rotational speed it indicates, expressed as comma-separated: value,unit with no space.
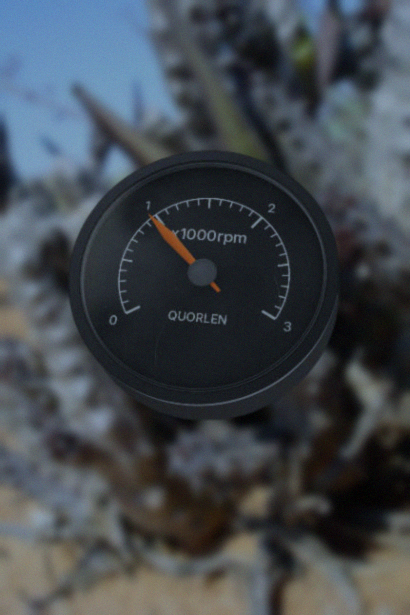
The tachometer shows 950,rpm
